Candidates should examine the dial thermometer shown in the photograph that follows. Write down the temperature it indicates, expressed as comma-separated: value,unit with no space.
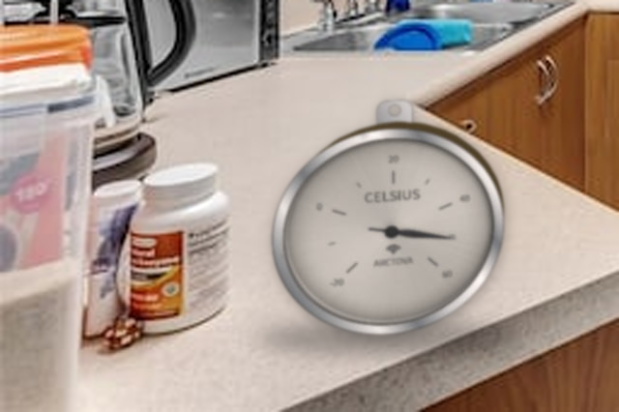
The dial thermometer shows 50,°C
